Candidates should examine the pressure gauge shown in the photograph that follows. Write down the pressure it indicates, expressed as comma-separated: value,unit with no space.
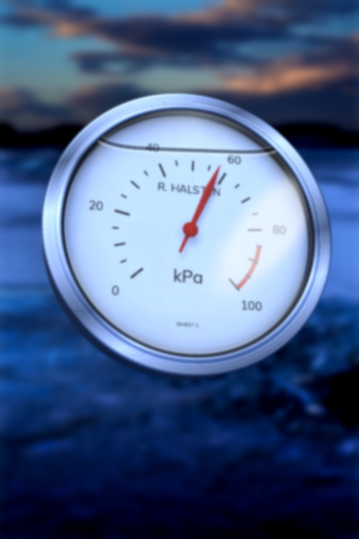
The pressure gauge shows 57.5,kPa
